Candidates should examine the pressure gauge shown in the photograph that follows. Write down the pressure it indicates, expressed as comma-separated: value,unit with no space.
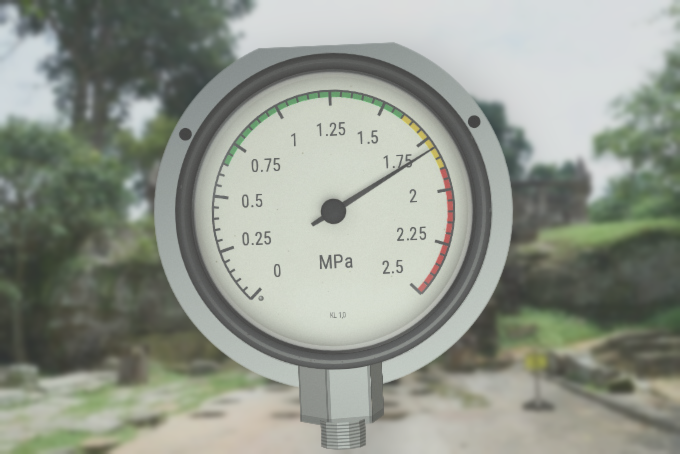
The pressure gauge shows 1.8,MPa
